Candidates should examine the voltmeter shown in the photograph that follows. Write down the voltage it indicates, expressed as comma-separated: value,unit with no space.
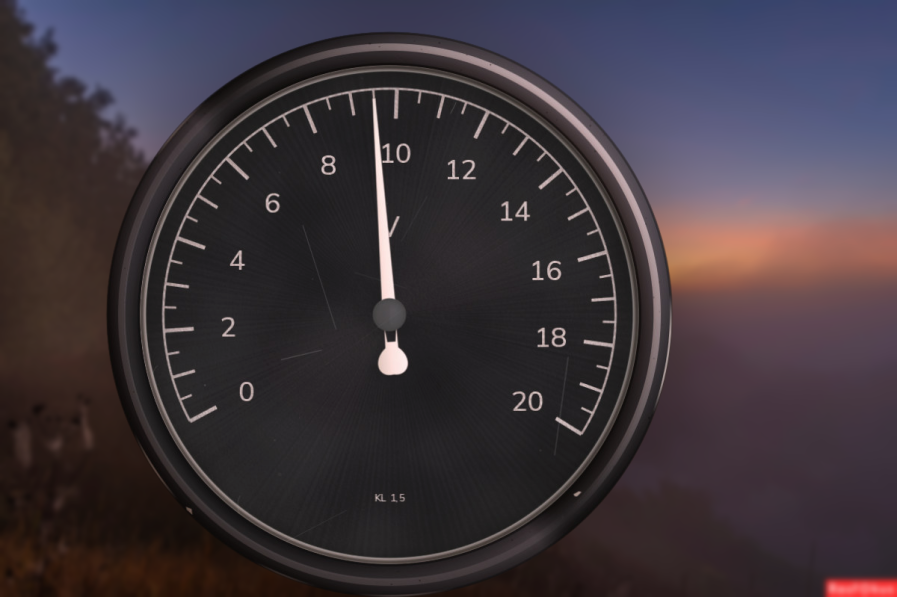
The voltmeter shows 9.5,V
